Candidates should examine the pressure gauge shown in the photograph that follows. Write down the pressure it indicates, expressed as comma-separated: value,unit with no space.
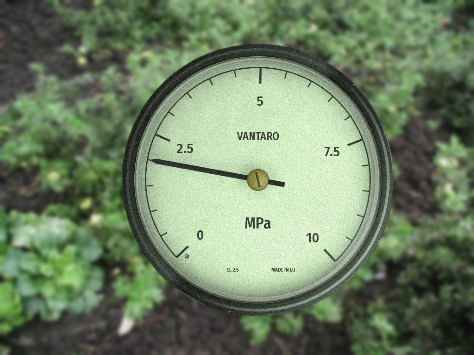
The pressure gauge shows 2,MPa
